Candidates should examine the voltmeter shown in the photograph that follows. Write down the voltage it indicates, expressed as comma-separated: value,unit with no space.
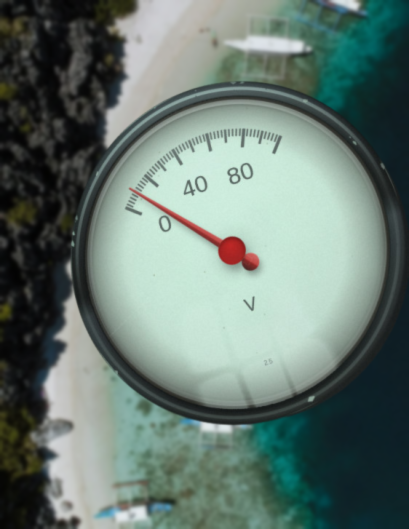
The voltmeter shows 10,V
